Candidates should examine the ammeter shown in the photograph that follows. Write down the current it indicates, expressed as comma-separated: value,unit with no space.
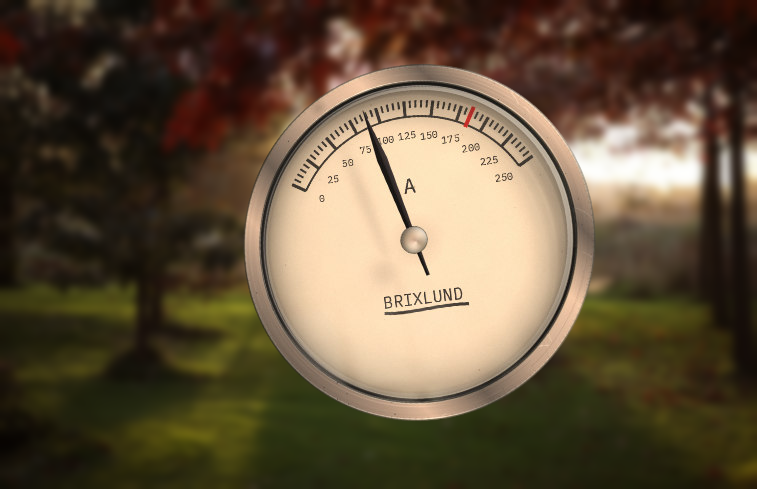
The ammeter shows 90,A
